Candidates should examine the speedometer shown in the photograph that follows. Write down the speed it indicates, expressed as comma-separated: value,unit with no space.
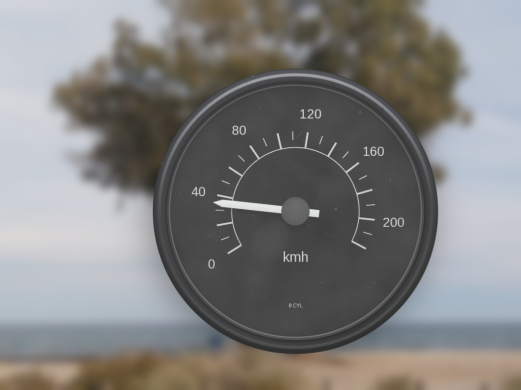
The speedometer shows 35,km/h
